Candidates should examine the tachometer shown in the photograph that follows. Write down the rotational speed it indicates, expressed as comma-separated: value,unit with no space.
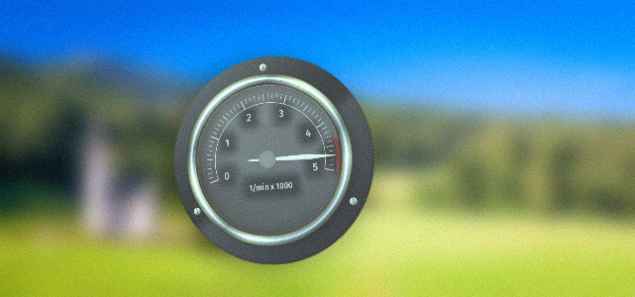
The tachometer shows 4700,rpm
